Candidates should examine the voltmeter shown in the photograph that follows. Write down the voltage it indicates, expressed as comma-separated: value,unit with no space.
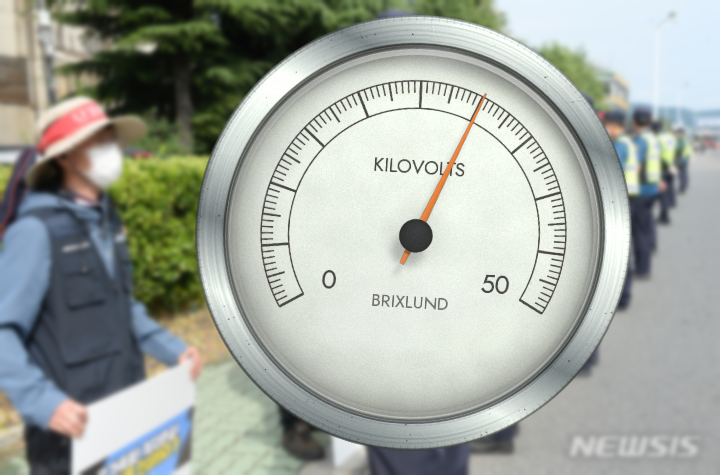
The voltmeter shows 30,kV
